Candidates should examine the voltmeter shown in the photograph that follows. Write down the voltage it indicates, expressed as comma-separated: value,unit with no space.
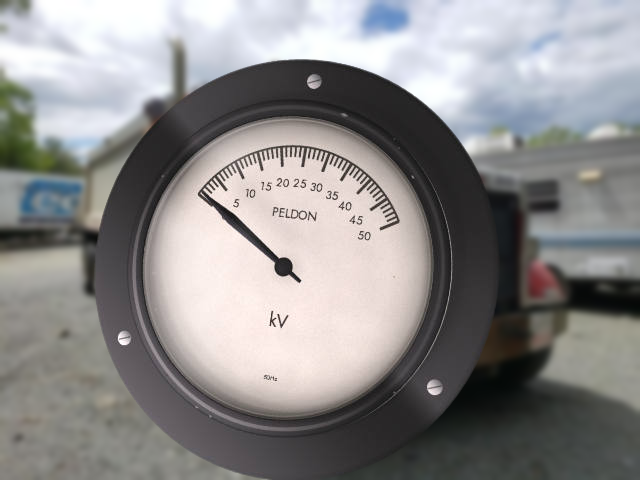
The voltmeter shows 1,kV
